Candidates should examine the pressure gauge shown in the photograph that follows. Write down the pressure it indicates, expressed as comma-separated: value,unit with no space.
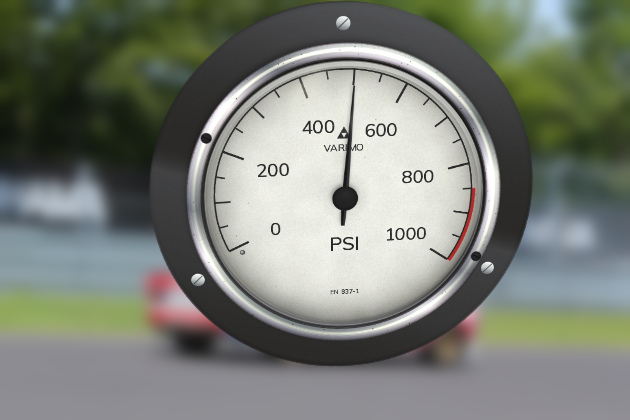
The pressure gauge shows 500,psi
